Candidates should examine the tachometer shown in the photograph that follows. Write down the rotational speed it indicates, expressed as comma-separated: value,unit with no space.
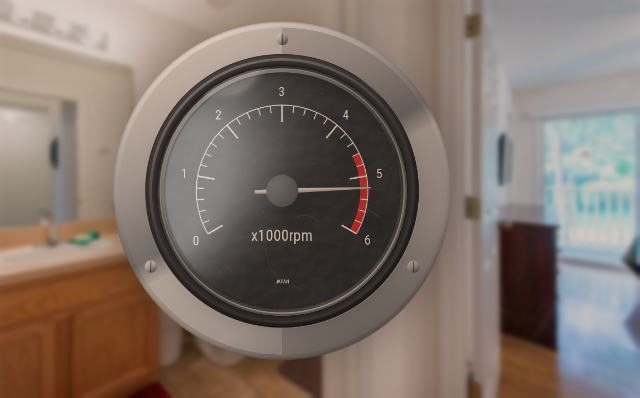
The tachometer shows 5200,rpm
